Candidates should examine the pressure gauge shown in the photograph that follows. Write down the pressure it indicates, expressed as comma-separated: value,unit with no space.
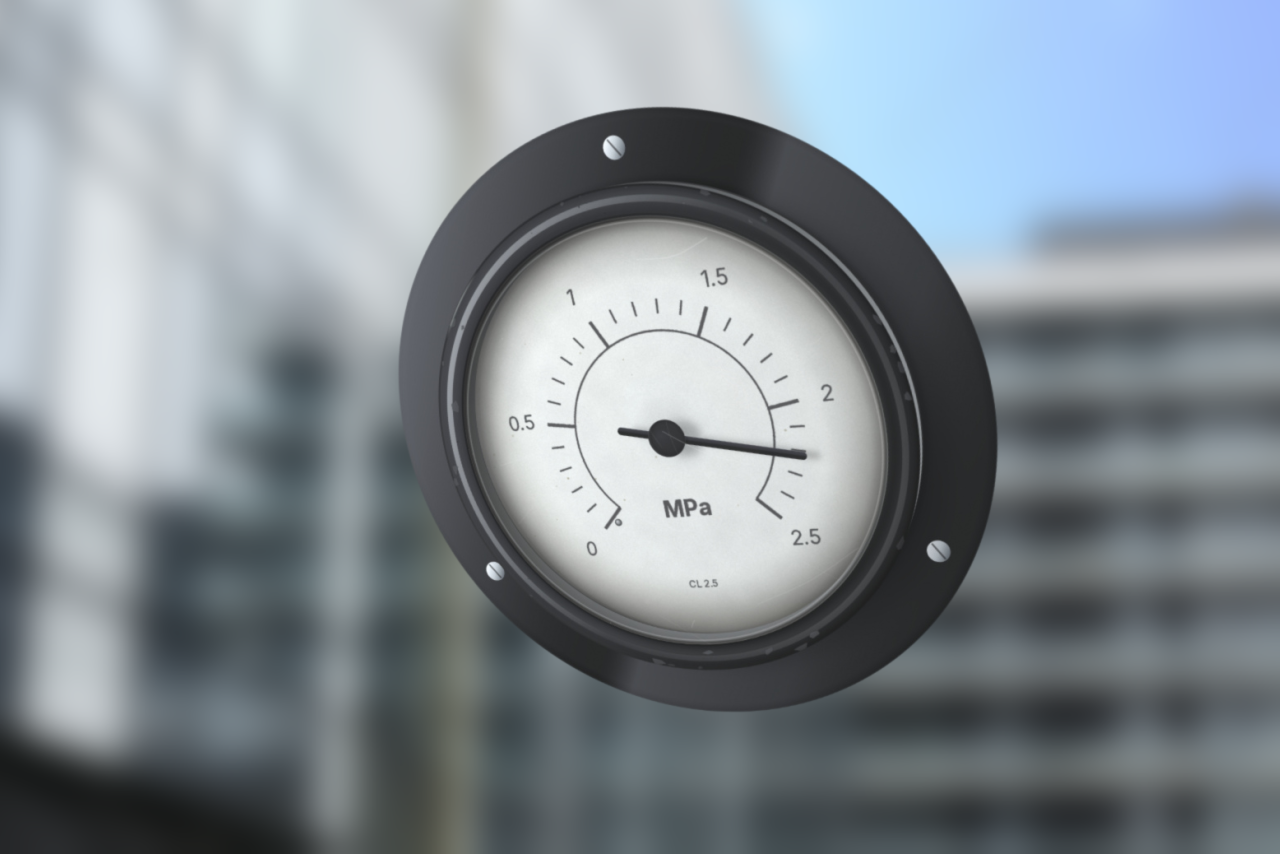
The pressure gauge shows 2.2,MPa
